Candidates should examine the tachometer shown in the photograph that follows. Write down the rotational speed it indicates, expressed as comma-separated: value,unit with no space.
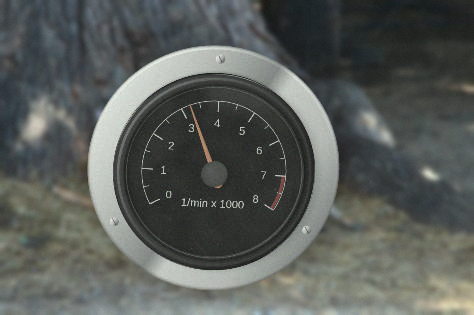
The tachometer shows 3250,rpm
